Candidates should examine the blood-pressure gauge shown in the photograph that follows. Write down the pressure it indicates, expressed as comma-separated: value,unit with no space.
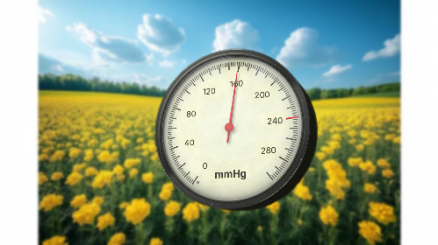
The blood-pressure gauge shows 160,mmHg
